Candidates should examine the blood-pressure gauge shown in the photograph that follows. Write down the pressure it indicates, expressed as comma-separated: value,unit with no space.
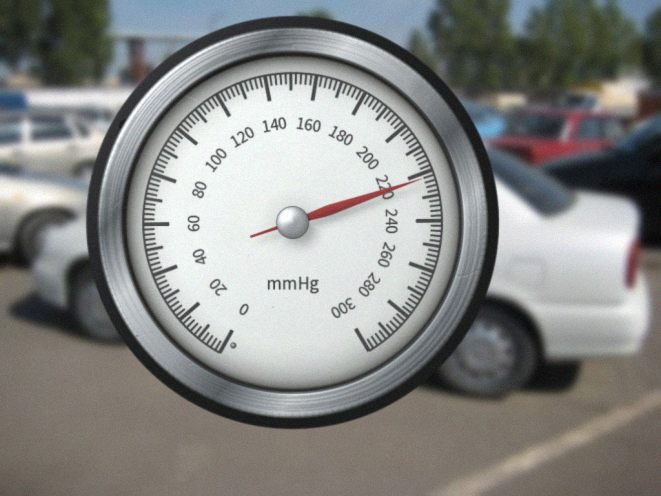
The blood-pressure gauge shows 222,mmHg
